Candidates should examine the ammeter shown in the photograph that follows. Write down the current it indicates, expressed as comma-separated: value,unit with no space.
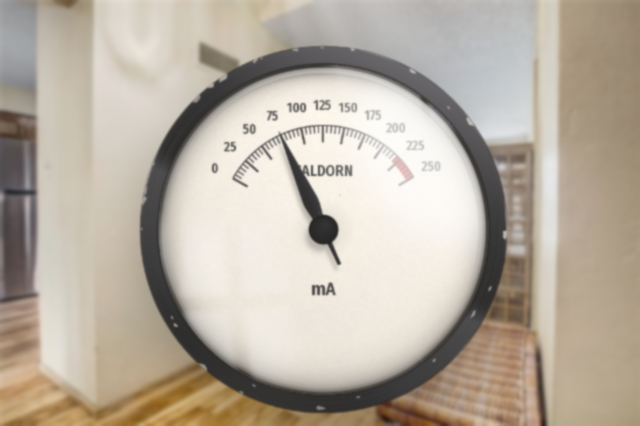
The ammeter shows 75,mA
